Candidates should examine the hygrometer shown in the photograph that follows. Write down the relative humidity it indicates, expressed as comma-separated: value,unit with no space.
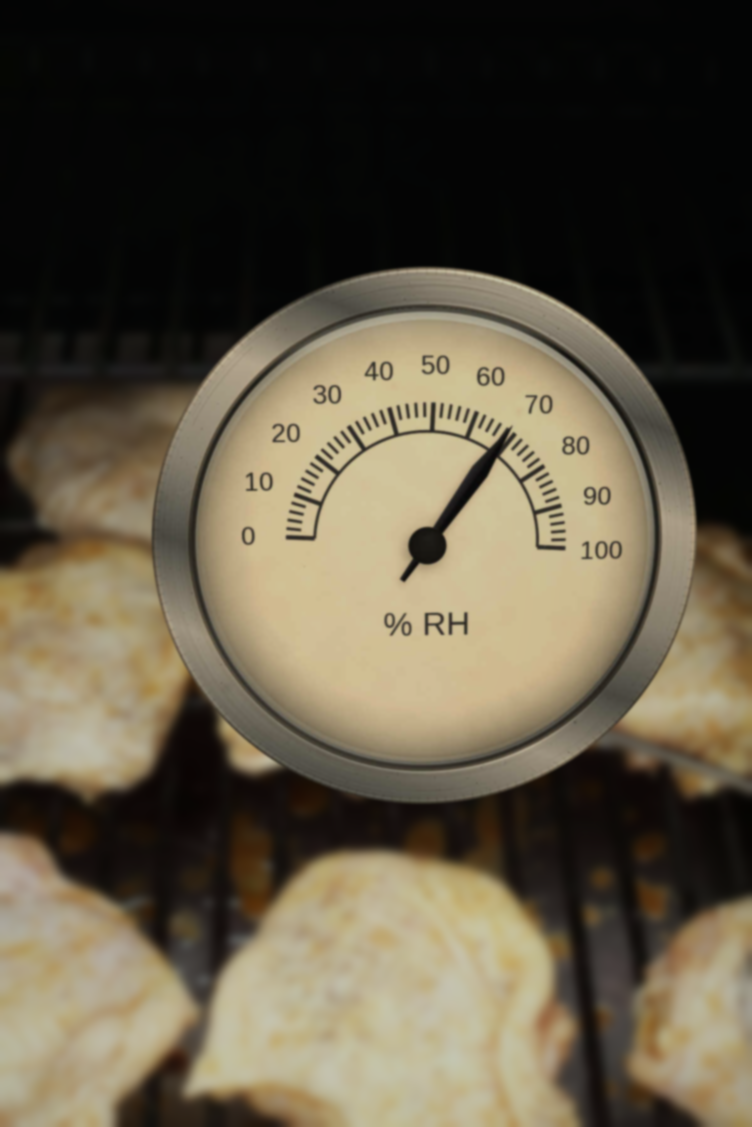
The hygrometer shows 68,%
